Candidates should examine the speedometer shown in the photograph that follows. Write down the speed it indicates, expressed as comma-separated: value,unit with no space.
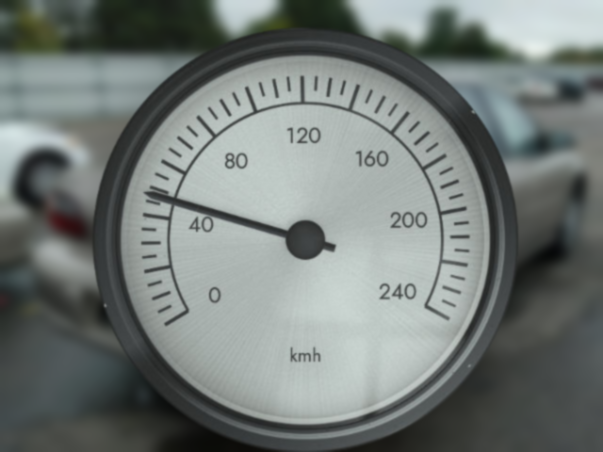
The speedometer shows 47.5,km/h
